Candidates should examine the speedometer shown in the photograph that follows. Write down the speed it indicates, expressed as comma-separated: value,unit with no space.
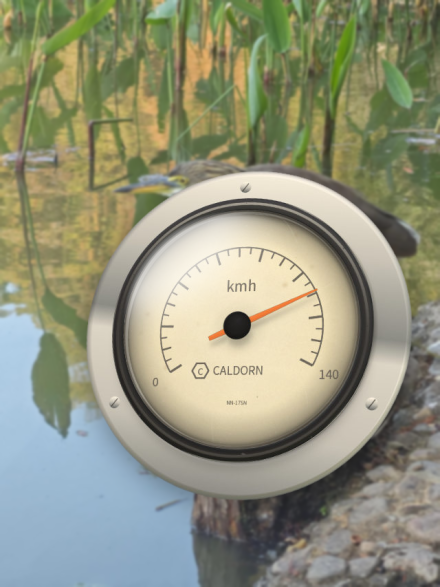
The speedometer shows 110,km/h
